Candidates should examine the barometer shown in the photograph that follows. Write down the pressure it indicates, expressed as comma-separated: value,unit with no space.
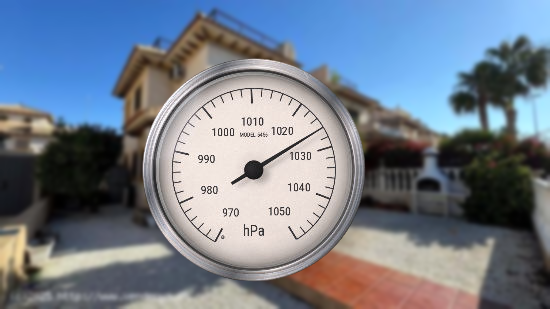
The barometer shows 1026,hPa
